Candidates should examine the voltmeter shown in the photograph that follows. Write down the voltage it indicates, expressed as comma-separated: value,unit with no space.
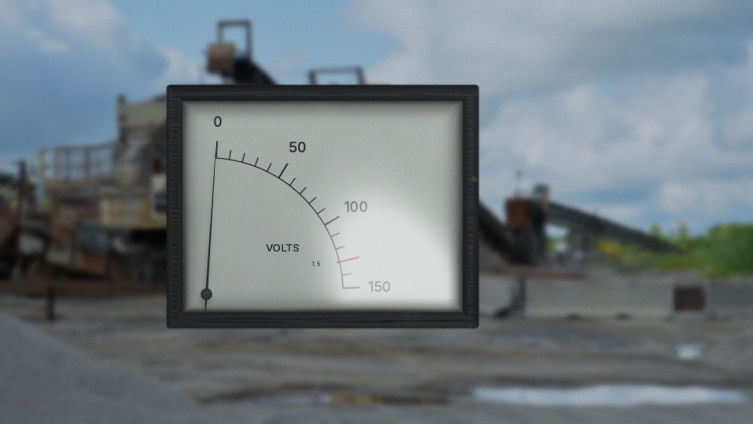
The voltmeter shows 0,V
